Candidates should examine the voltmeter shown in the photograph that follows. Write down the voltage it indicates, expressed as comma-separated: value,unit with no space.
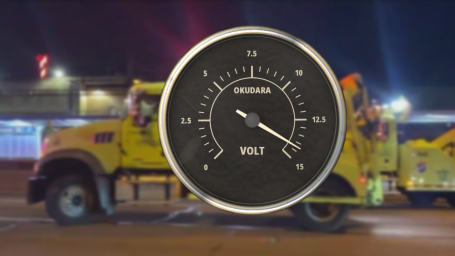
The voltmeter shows 14.25,V
